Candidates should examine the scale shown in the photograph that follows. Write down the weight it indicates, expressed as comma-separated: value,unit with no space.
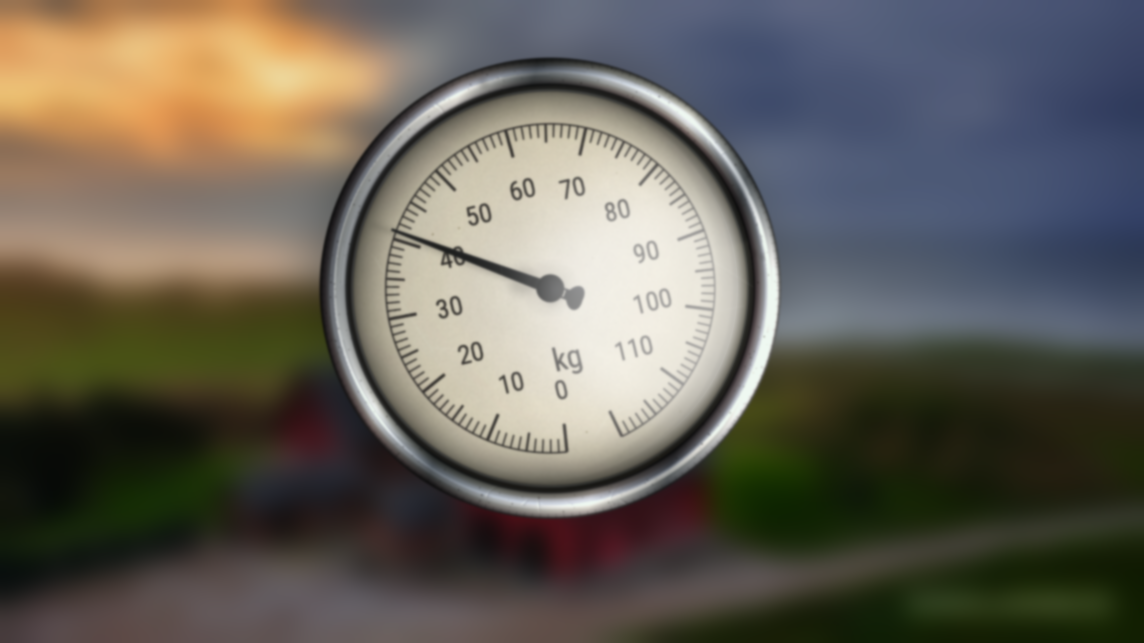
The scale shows 41,kg
